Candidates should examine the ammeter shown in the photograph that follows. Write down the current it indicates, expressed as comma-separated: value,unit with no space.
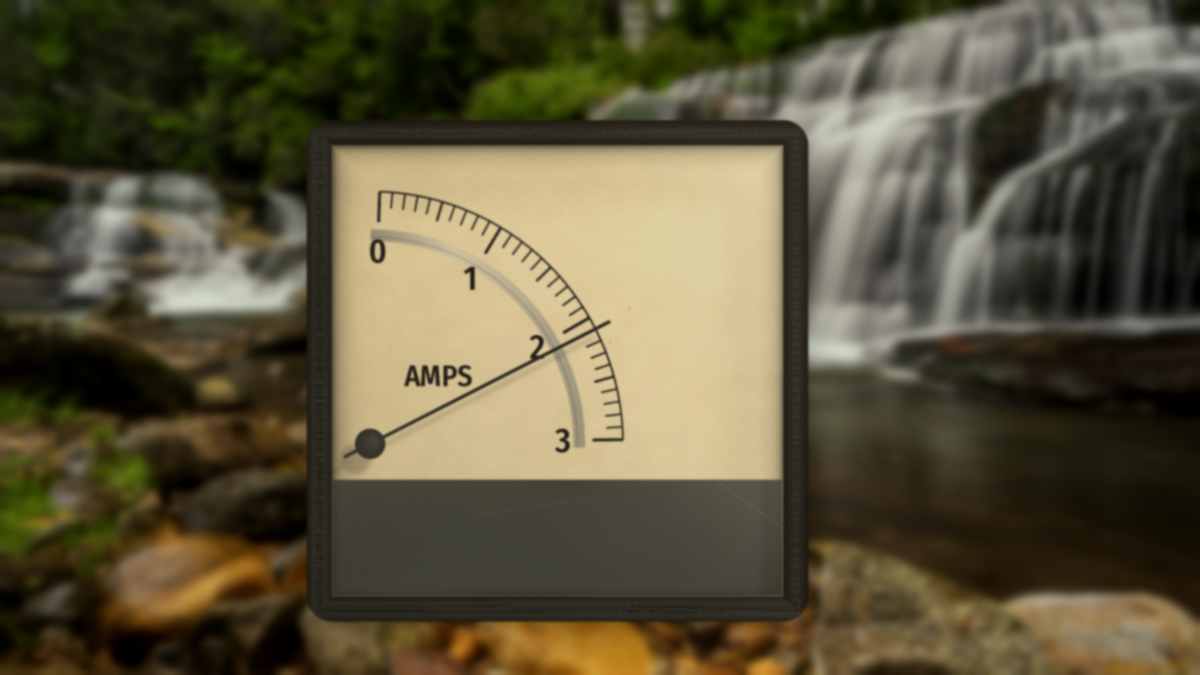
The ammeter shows 2.1,A
